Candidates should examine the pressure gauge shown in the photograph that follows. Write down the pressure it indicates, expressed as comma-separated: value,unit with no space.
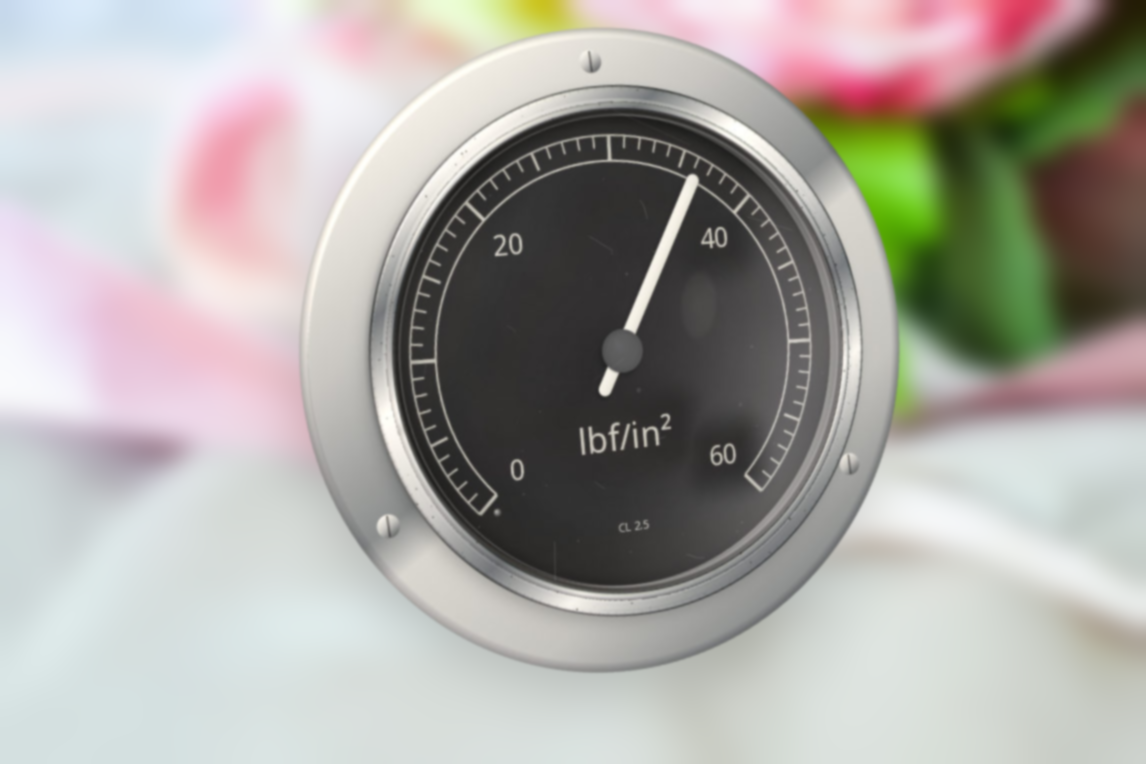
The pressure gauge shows 36,psi
